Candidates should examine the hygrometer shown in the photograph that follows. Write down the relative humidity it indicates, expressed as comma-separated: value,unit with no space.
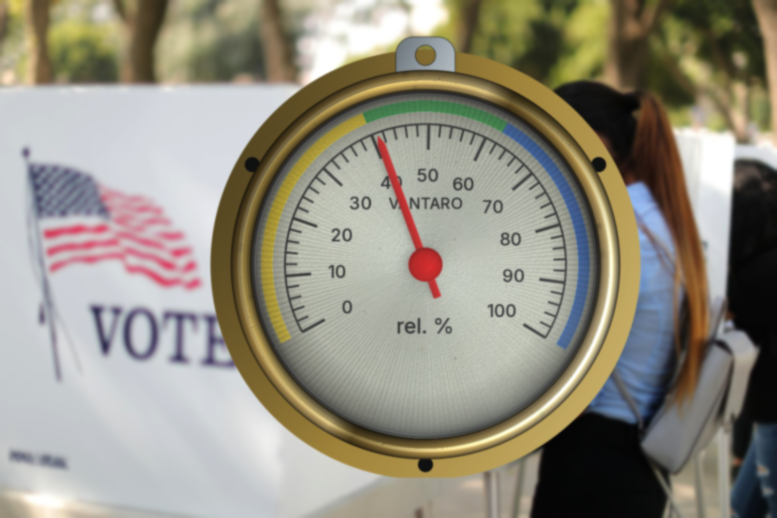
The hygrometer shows 41,%
